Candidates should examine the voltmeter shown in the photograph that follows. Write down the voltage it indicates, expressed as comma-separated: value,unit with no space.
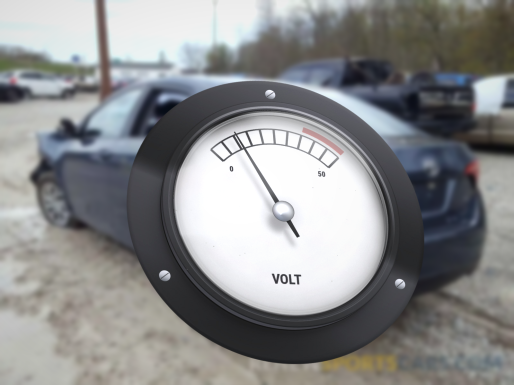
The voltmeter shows 10,V
